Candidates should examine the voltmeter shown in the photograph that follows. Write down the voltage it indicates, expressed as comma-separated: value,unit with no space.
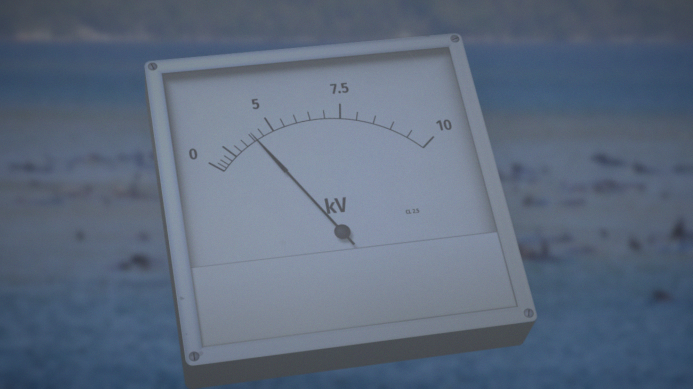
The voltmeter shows 4,kV
